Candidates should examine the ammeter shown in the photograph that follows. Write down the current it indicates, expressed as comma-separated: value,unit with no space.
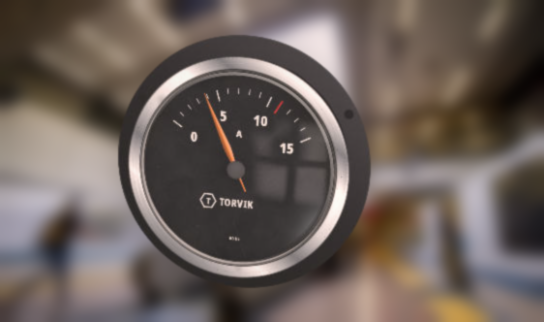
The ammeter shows 4,A
